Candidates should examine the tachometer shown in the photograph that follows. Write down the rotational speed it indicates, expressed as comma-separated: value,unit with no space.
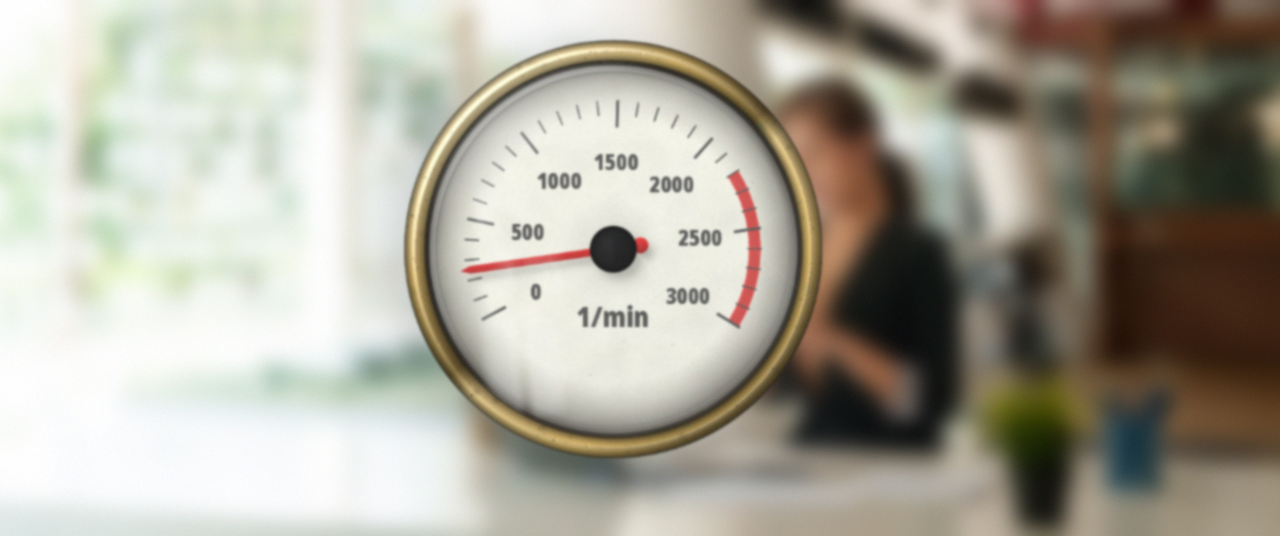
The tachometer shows 250,rpm
